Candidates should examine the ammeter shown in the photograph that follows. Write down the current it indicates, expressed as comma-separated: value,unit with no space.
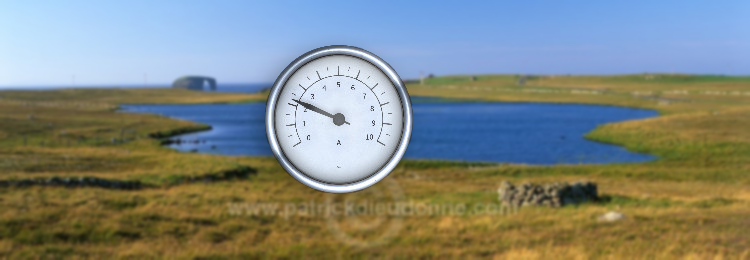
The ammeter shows 2.25,A
